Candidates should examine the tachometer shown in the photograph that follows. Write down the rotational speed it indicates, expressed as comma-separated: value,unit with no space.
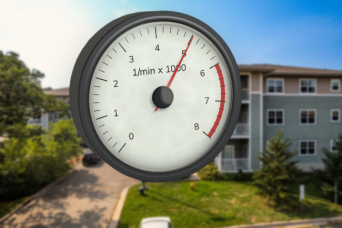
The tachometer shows 5000,rpm
